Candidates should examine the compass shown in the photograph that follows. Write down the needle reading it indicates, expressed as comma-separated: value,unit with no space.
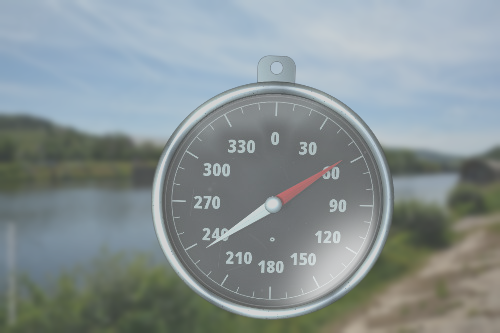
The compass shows 55,°
